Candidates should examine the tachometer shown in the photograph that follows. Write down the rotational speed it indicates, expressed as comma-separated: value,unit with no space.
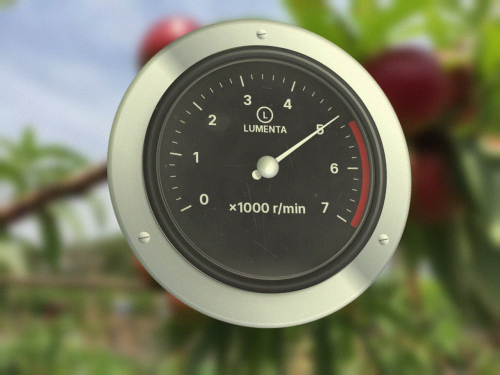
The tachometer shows 5000,rpm
